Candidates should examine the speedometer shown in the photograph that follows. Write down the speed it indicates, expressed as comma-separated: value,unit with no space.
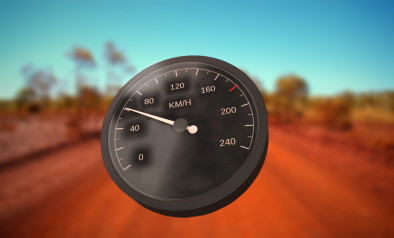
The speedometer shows 60,km/h
